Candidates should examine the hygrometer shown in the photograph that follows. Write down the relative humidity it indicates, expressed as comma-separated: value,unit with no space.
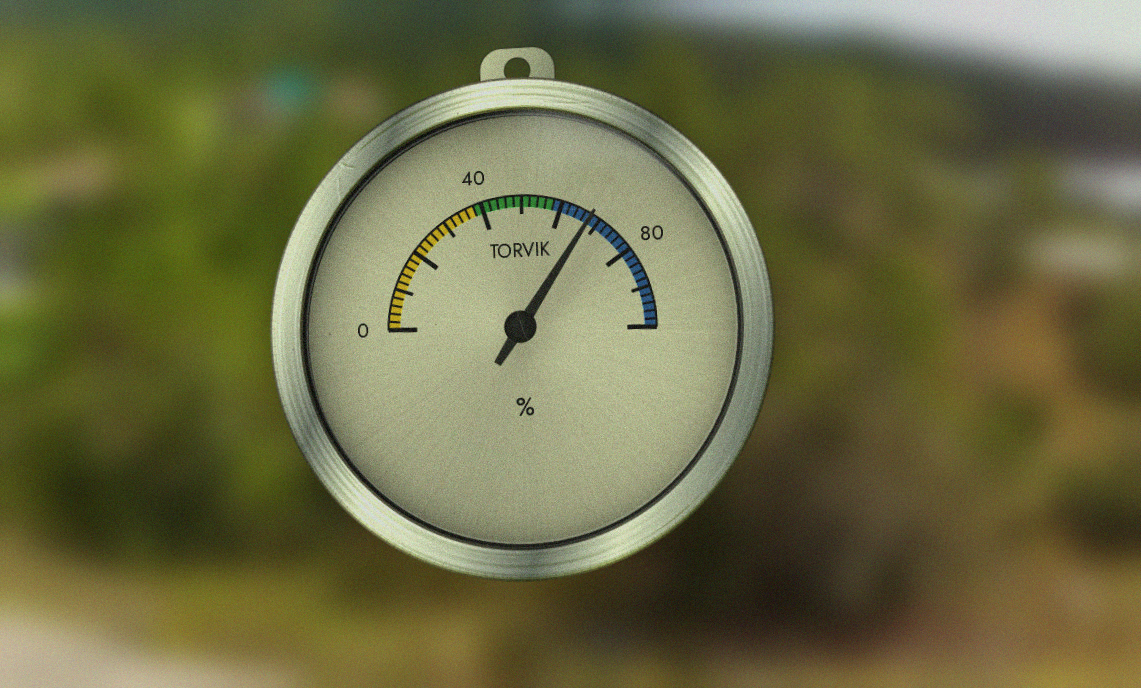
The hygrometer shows 68,%
